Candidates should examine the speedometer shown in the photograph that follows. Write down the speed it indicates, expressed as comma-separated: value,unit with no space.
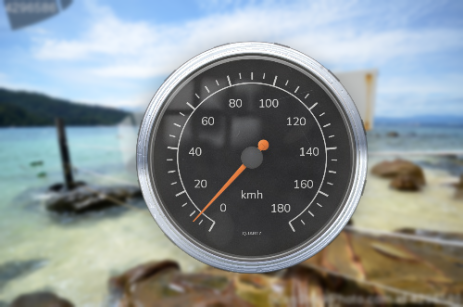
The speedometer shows 7.5,km/h
